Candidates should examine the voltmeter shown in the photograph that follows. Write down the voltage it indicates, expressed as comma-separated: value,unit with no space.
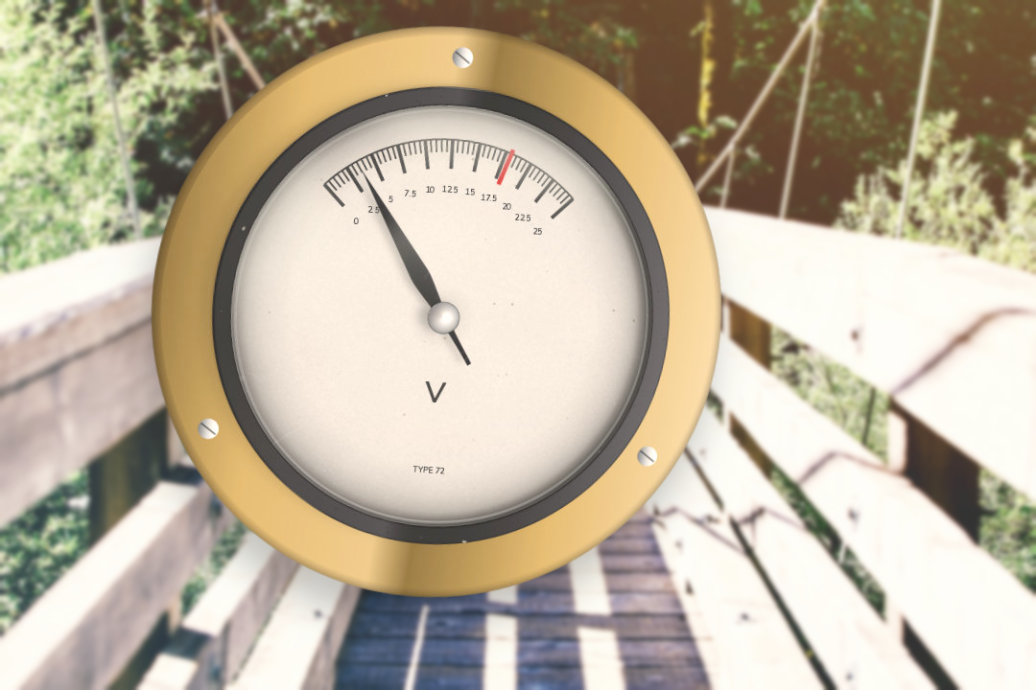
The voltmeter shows 3.5,V
